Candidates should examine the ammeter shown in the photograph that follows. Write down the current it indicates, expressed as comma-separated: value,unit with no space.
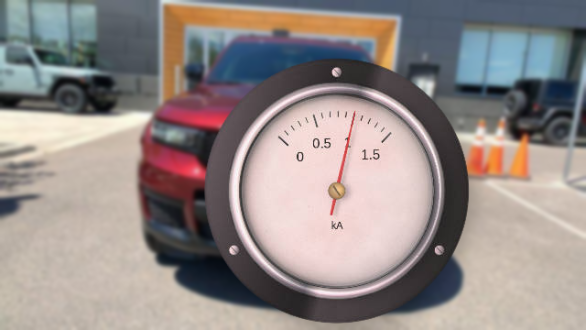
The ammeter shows 1,kA
